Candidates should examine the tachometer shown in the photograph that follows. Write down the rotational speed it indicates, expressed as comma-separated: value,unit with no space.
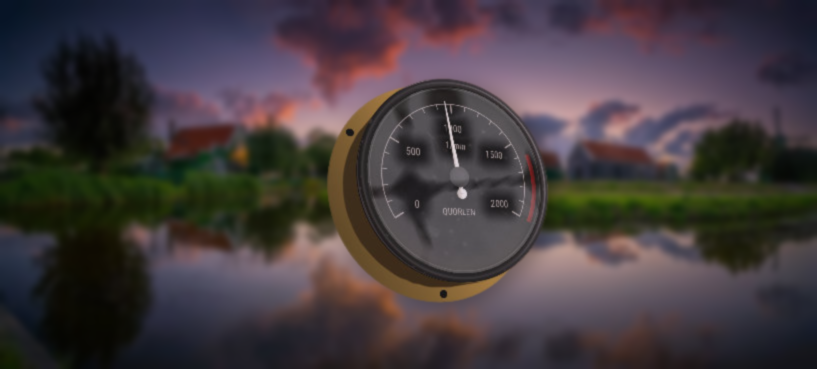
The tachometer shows 950,rpm
